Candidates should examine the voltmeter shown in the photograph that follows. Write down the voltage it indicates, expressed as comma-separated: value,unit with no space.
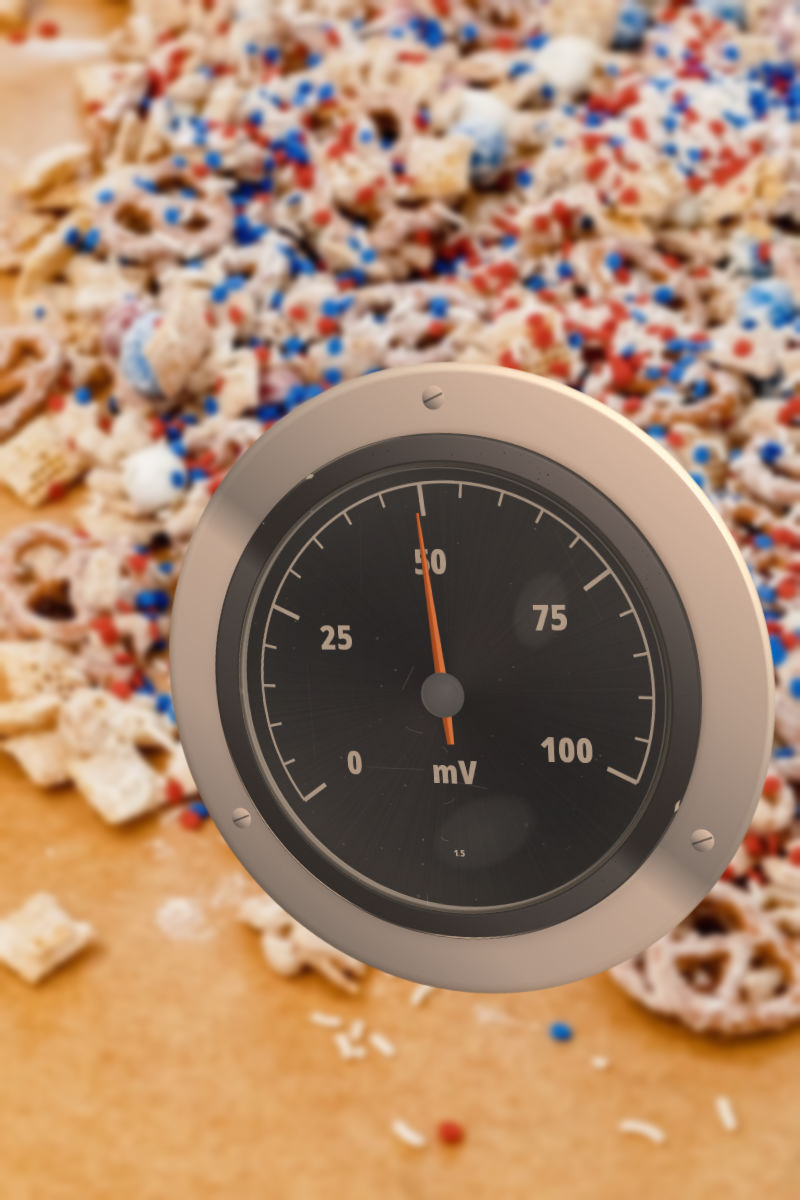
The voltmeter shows 50,mV
